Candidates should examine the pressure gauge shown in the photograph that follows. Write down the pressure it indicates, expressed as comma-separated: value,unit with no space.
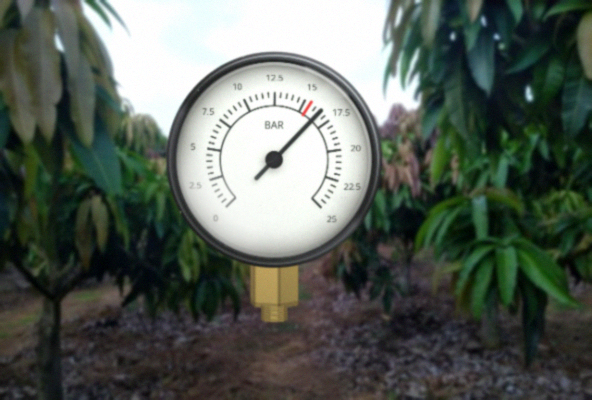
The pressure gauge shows 16.5,bar
